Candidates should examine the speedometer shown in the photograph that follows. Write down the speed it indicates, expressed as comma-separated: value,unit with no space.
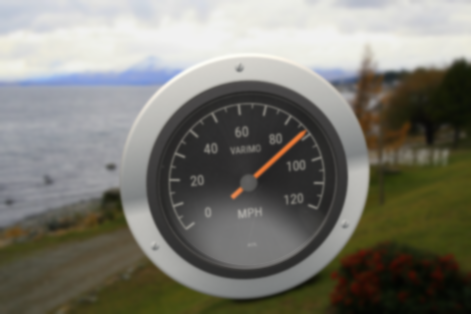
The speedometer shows 87.5,mph
